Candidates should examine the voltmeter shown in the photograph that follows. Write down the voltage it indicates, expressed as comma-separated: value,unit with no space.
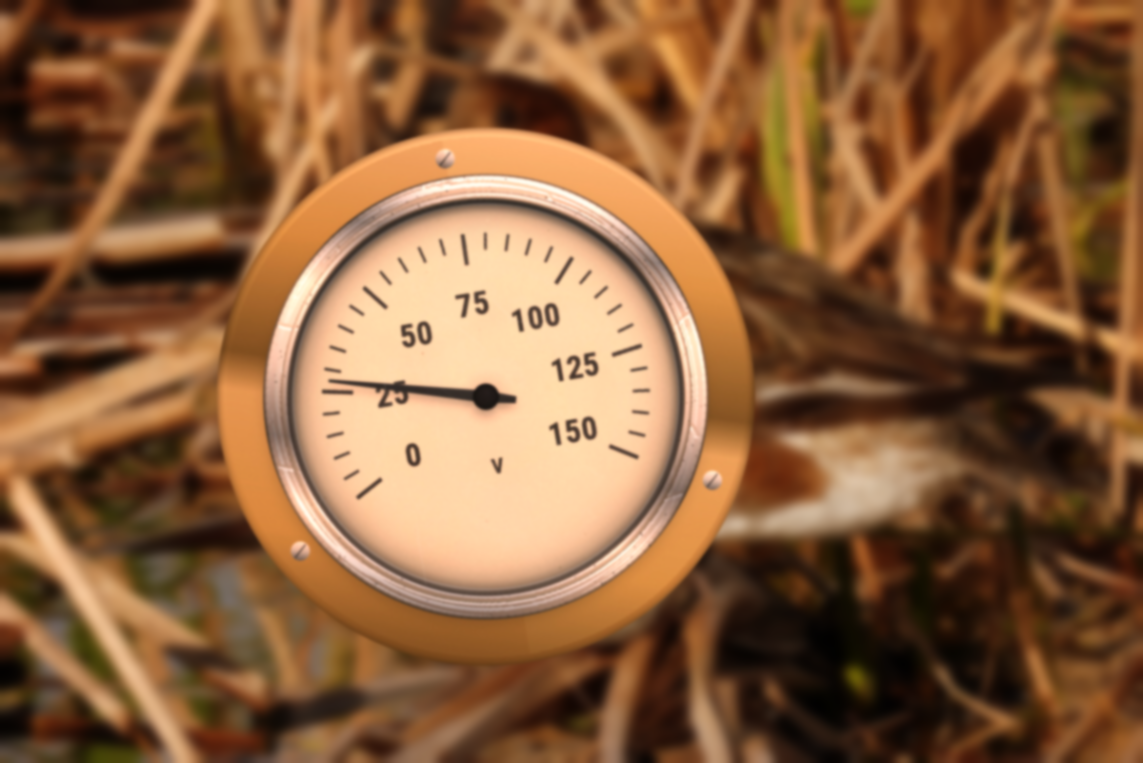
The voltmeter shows 27.5,V
